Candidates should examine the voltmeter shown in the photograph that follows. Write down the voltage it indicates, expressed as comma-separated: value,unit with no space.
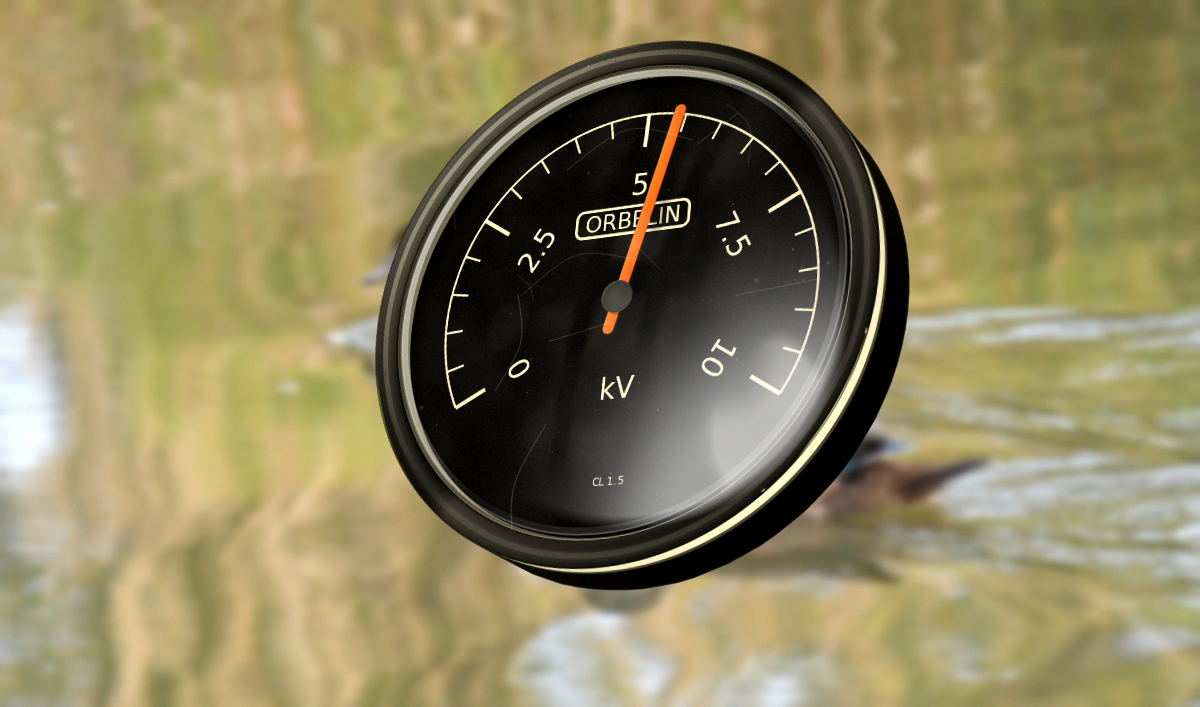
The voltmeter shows 5.5,kV
